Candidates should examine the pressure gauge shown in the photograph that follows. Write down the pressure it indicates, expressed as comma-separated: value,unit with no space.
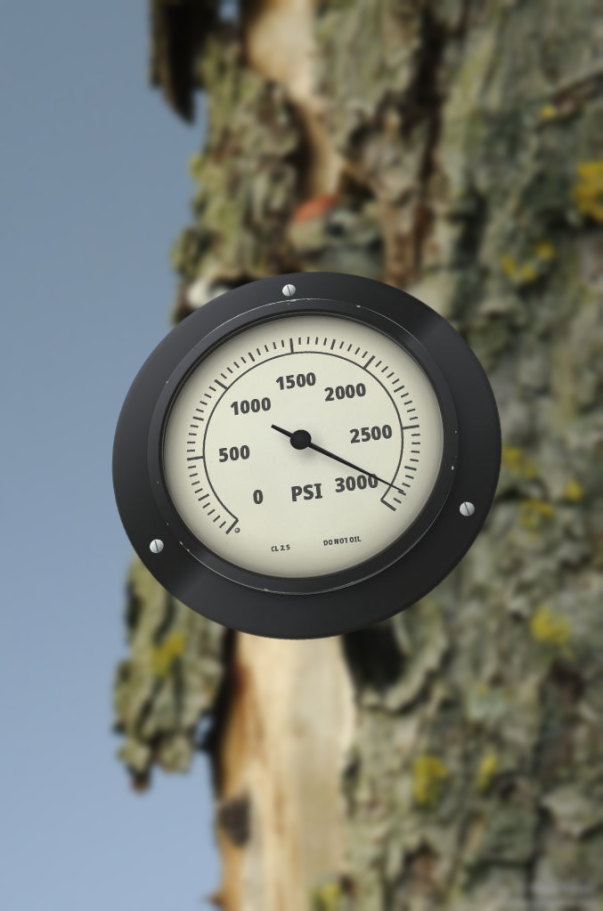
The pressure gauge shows 2900,psi
